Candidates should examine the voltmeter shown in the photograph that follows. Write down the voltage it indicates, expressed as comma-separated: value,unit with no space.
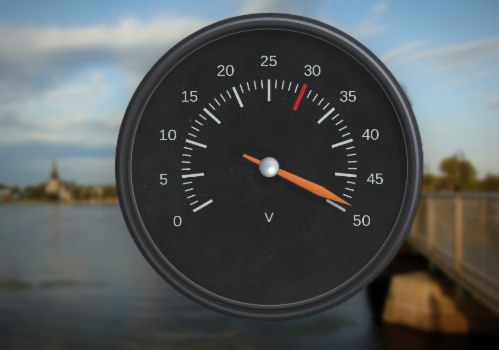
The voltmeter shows 49,V
